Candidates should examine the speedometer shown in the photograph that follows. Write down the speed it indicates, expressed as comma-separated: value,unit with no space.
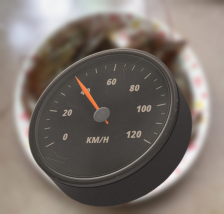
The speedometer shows 40,km/h
